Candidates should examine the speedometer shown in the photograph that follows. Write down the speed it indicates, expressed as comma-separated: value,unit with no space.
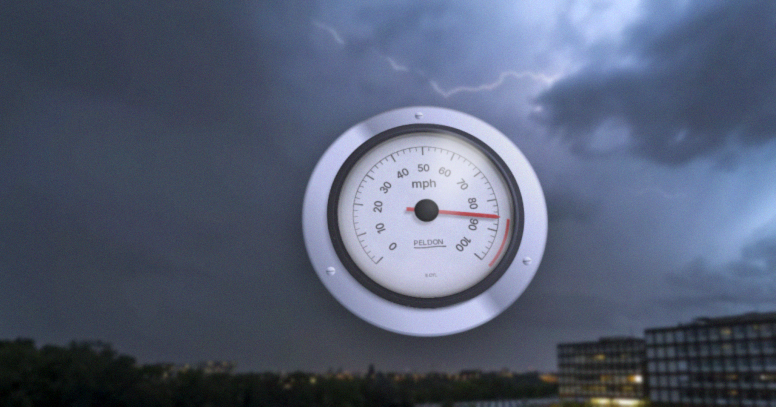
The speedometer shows 86,mph
